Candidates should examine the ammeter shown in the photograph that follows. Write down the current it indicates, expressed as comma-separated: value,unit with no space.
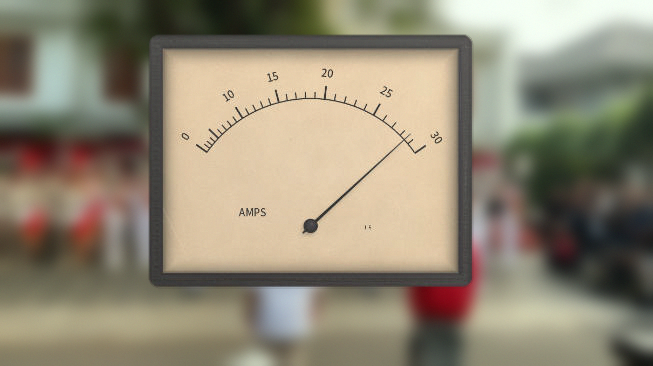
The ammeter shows 28.5,A
